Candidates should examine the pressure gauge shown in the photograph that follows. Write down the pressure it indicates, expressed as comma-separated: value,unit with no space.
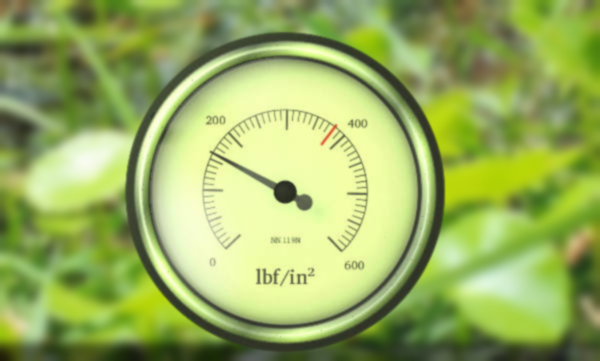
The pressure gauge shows 160,psi
